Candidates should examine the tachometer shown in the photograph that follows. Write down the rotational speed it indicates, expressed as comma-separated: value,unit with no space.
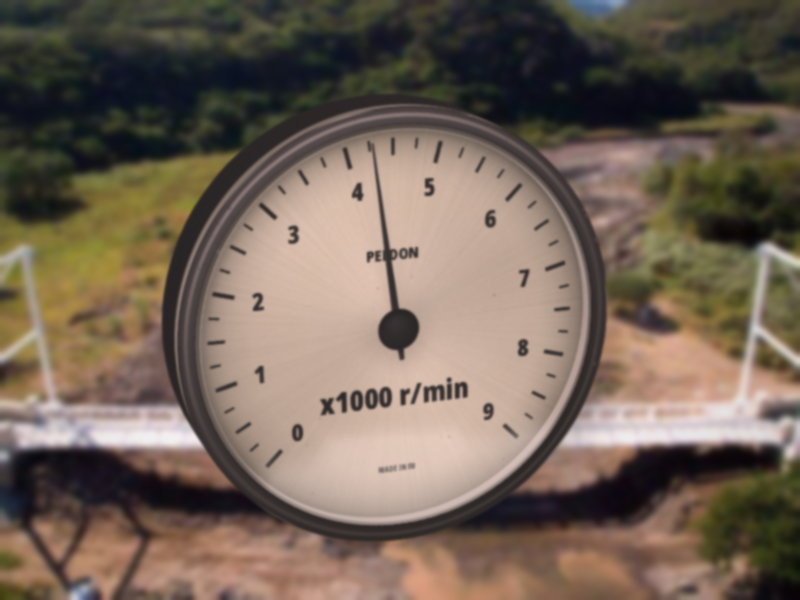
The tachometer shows 4250,rpm
